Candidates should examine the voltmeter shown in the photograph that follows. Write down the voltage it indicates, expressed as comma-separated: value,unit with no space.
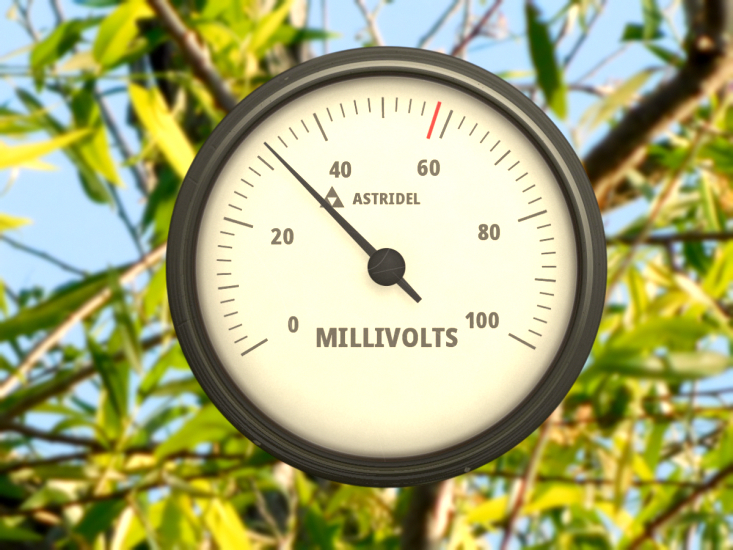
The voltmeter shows 32,mV
